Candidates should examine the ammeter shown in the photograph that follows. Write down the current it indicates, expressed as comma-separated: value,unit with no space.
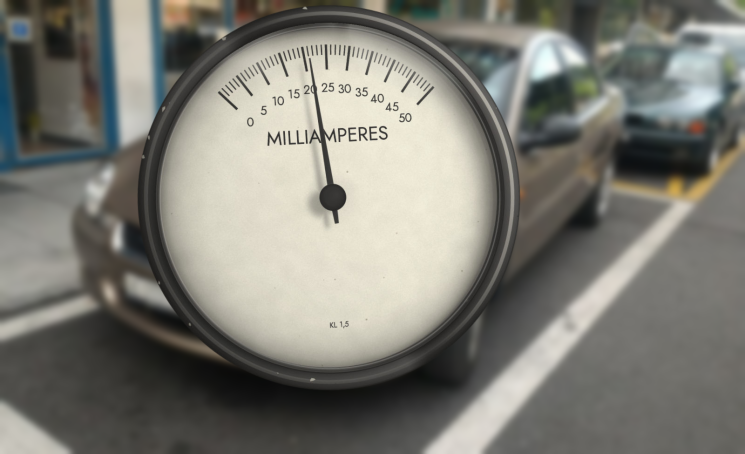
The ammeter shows 21,mA
